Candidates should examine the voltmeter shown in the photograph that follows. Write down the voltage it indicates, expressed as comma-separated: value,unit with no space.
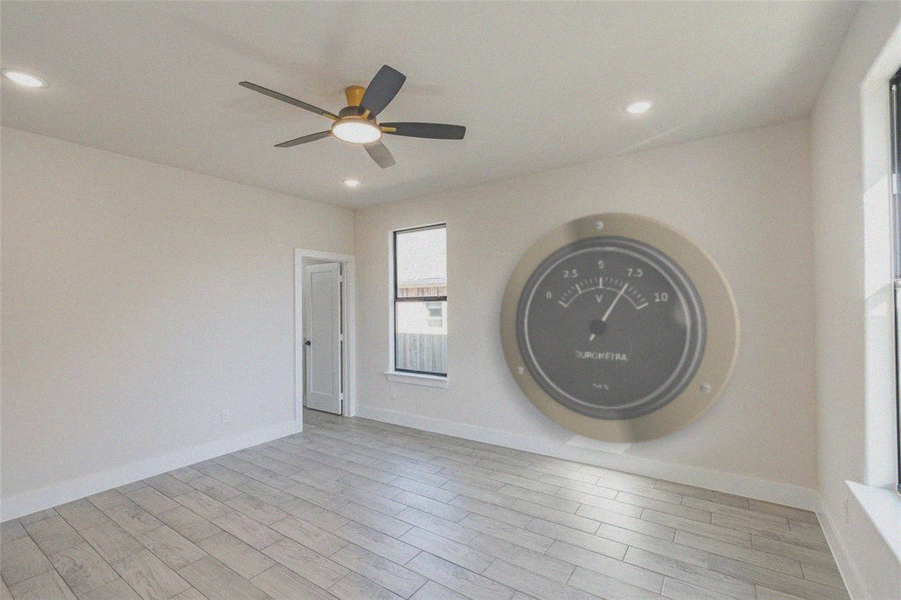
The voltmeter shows 7.5,V
